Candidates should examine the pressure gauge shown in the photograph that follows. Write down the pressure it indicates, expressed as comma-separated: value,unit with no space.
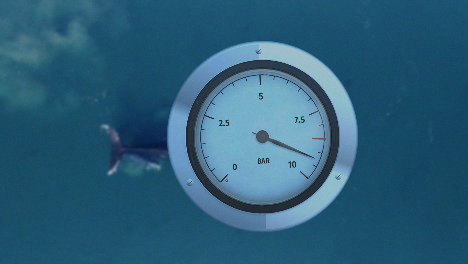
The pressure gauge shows 9.25,bar
